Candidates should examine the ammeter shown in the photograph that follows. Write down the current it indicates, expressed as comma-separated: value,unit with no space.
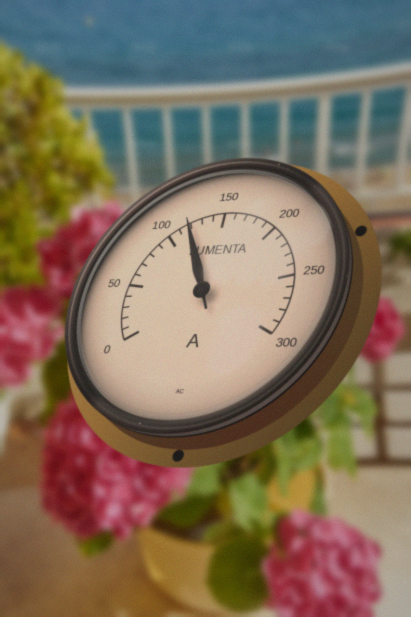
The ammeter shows 120,A
